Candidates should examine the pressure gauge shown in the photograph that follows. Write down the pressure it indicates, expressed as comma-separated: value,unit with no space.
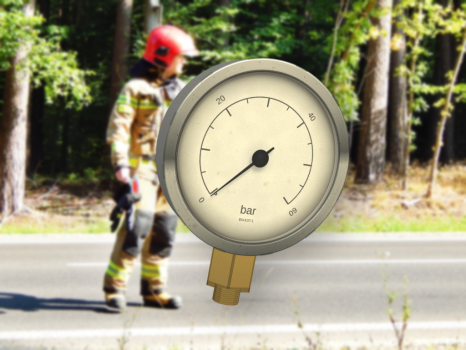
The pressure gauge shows 0,bar
